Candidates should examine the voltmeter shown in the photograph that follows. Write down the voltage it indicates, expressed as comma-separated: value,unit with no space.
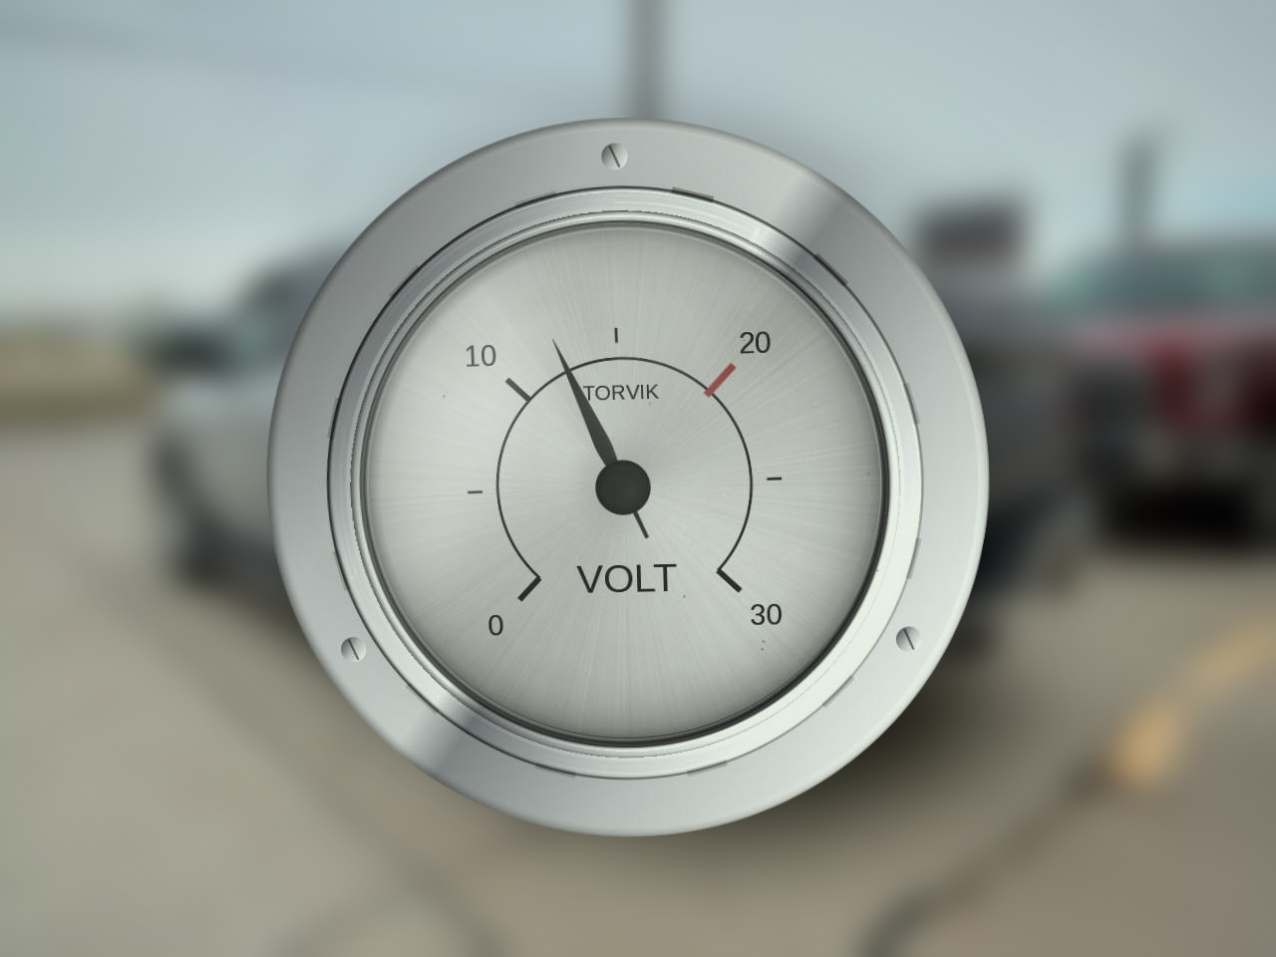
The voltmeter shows 12.5,V
